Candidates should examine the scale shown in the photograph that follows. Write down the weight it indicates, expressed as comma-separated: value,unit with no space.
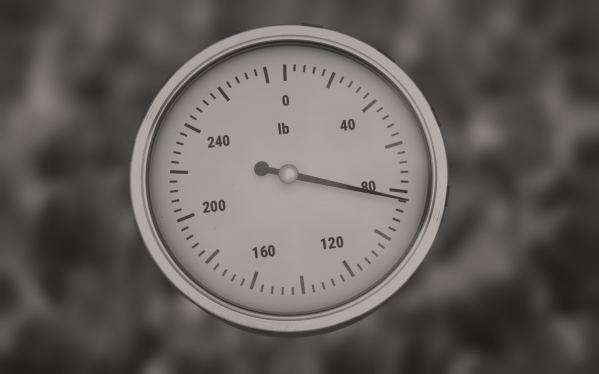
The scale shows 84,lb
